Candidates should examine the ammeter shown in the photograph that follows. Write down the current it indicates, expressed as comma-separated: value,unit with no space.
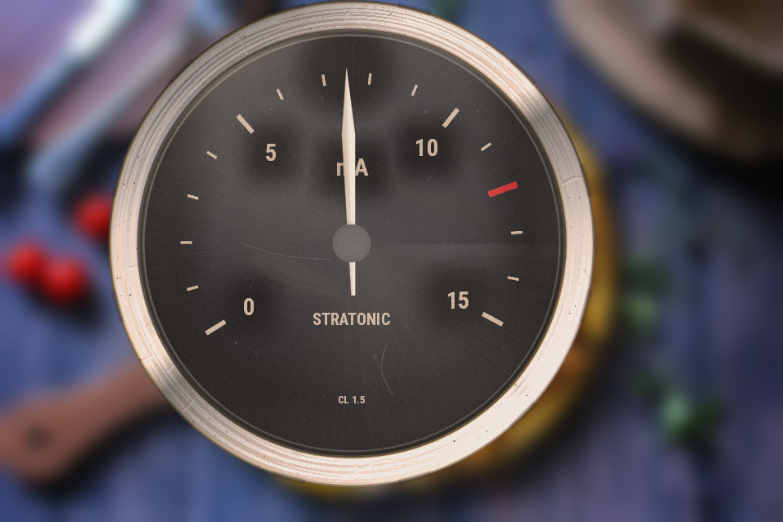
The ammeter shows 7.5,mA
